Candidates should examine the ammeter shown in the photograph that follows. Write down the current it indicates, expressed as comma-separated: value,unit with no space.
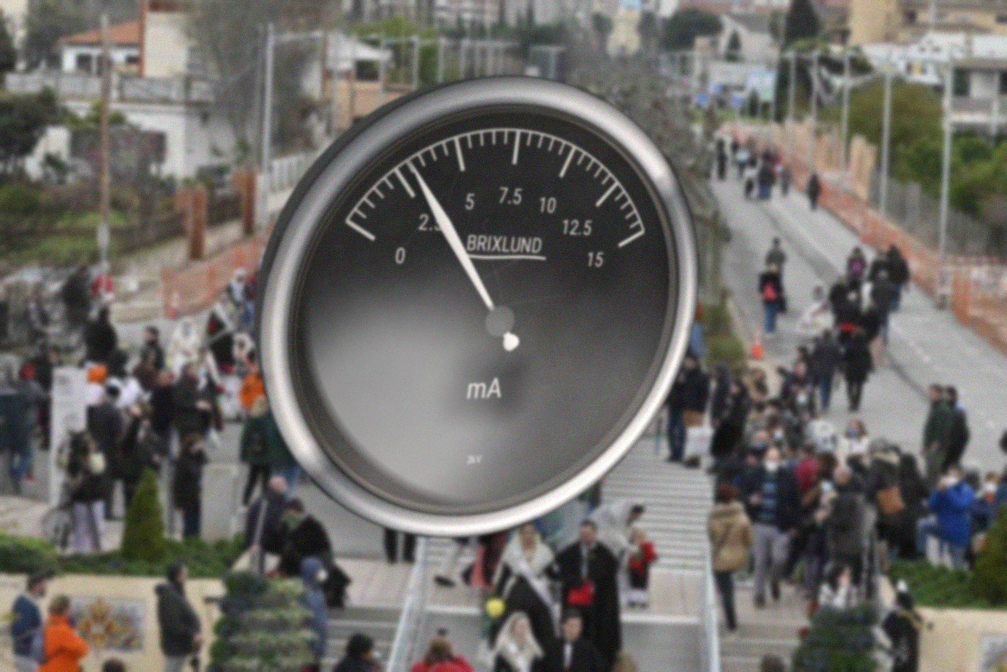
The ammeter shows 3,mA
